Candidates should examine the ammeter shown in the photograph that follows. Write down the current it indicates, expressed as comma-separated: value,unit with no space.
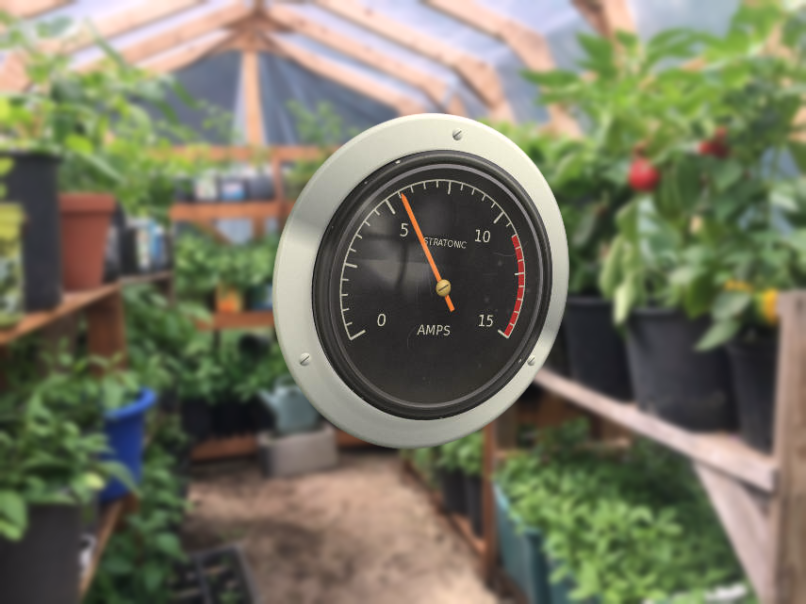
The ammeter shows 5.5,A
